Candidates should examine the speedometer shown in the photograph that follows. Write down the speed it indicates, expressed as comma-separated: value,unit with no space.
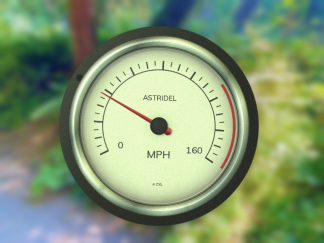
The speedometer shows 37.5,mph
